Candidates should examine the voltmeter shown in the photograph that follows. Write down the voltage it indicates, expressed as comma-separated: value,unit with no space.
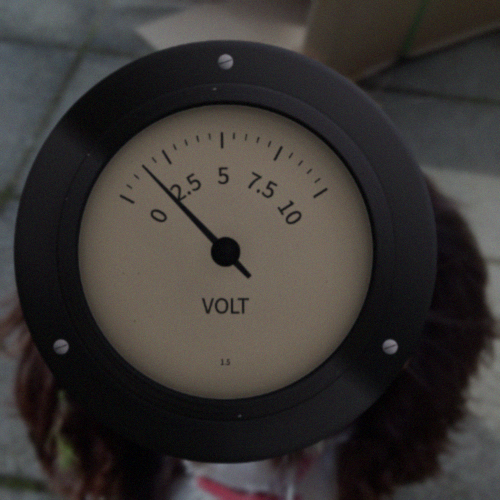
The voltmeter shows 1.5,V
